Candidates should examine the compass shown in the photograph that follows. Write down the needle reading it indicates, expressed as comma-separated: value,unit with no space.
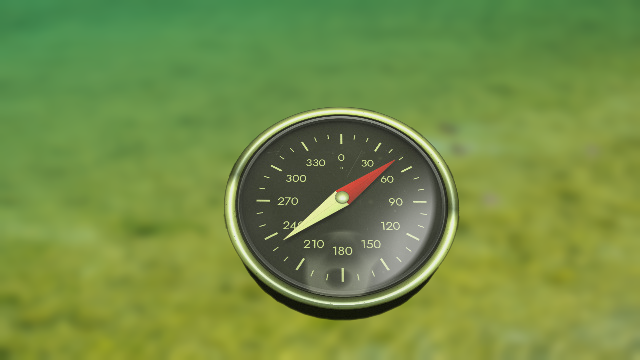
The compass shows 50,°
